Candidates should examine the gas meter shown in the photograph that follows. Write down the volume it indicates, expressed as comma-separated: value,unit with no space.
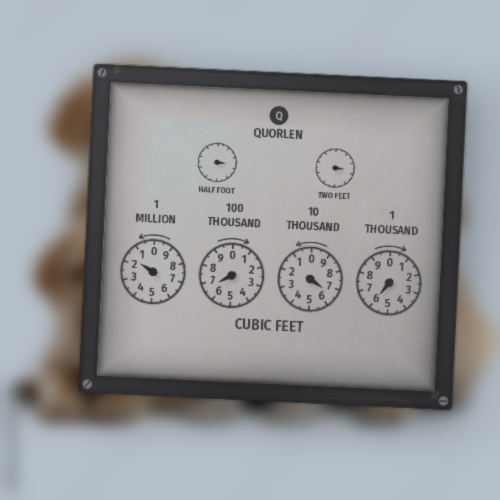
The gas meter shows 166600,ft³
